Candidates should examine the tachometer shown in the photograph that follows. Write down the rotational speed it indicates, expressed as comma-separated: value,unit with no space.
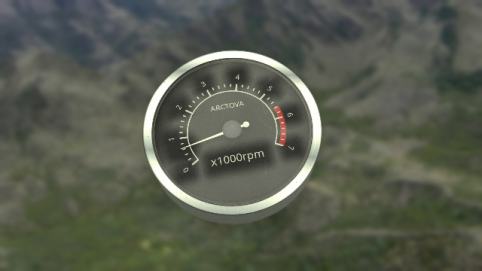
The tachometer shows 600,rpm
